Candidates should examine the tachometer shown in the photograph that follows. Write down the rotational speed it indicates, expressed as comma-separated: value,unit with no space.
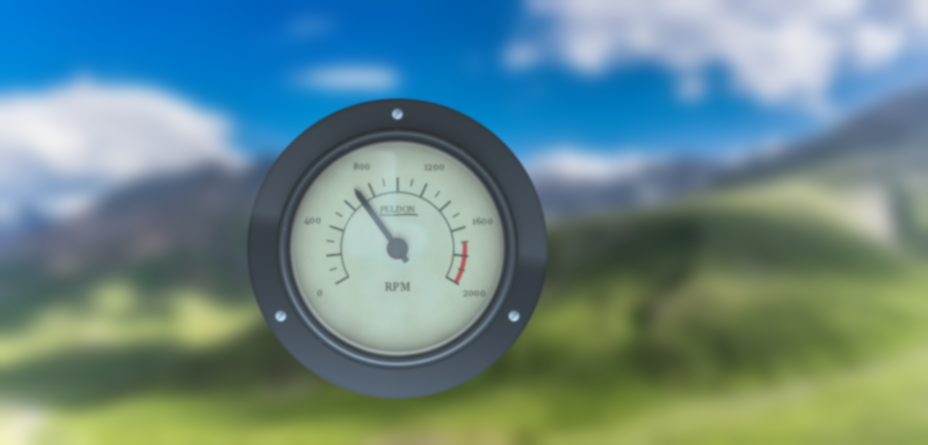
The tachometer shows 700,rpm
